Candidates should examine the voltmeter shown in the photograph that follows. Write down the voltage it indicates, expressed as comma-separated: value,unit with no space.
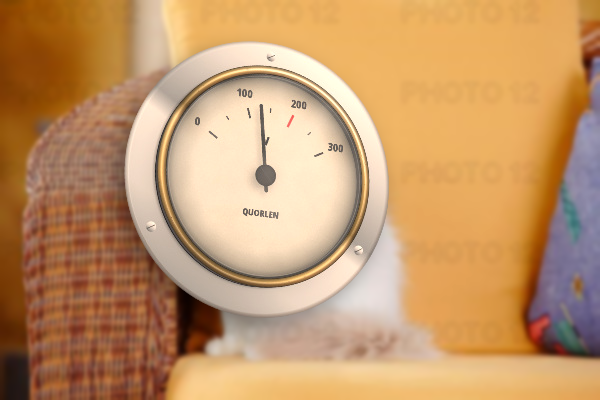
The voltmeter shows 125,V
